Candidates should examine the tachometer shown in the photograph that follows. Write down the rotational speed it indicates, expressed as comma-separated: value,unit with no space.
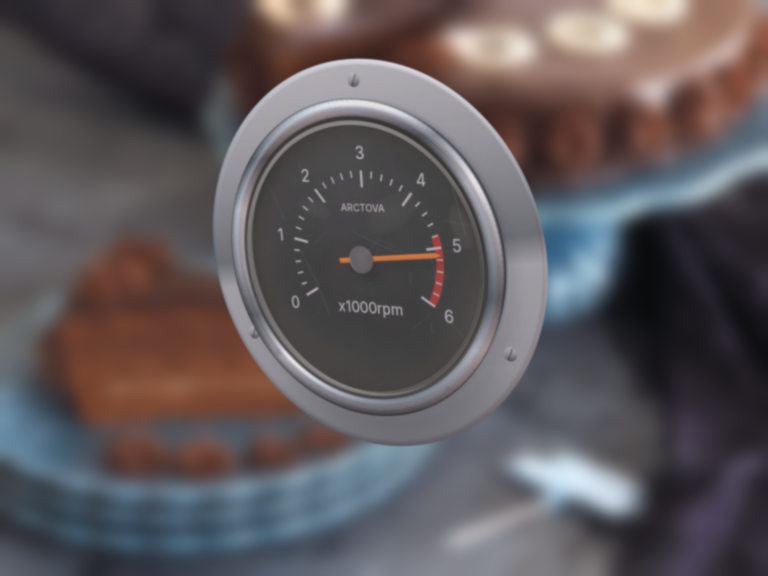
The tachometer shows 5100,rpm
